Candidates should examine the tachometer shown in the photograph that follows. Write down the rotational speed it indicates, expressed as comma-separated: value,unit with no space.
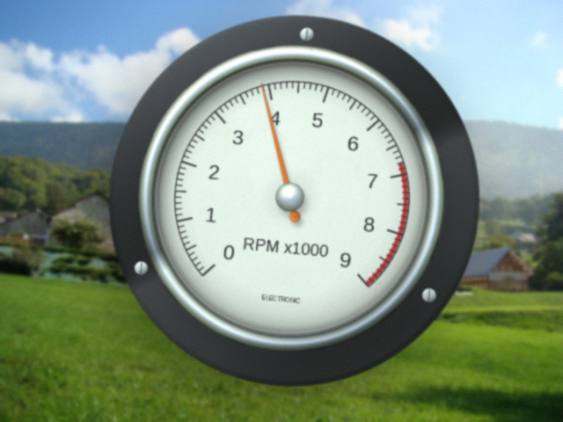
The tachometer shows 3900,rpm
